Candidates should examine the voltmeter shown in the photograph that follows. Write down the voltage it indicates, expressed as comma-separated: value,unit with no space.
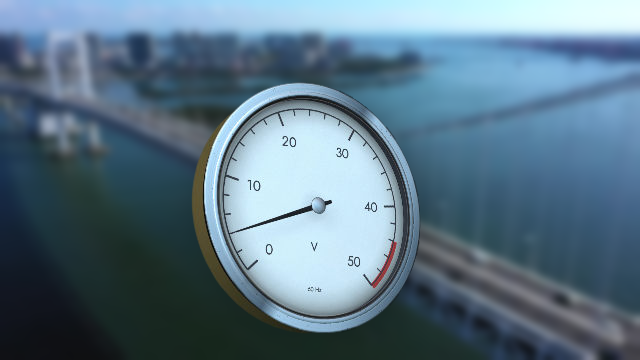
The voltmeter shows 4,V
